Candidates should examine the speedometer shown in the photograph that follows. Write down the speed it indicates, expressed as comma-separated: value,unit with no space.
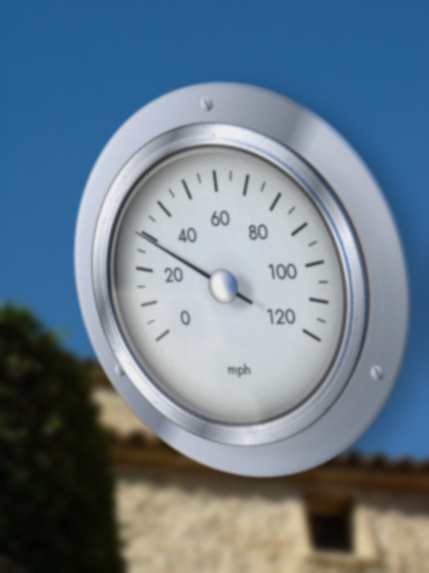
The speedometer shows 30,mph
